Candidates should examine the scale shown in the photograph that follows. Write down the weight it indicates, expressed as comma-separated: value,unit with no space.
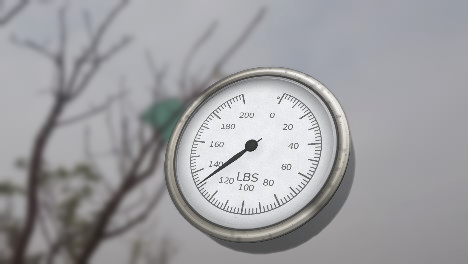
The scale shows 130,lb
